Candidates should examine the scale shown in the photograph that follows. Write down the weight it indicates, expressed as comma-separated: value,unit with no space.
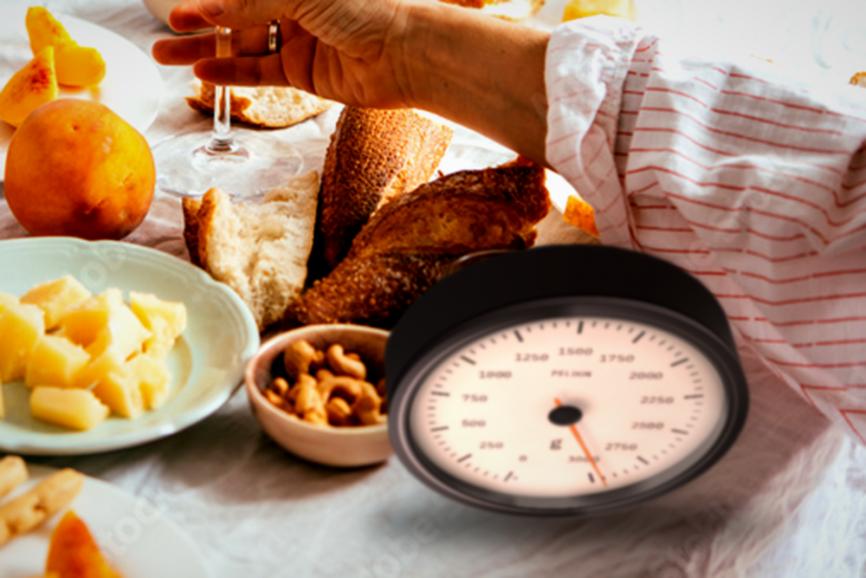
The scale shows 2950,g
